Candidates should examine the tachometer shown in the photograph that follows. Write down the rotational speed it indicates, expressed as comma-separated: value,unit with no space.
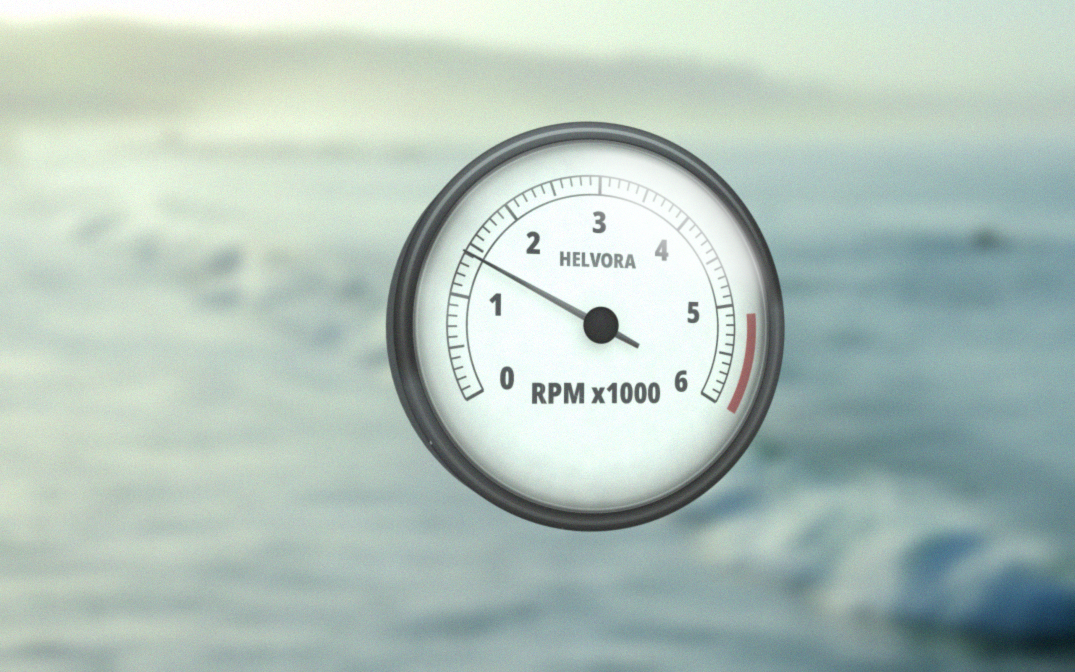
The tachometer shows 1400,rpm
